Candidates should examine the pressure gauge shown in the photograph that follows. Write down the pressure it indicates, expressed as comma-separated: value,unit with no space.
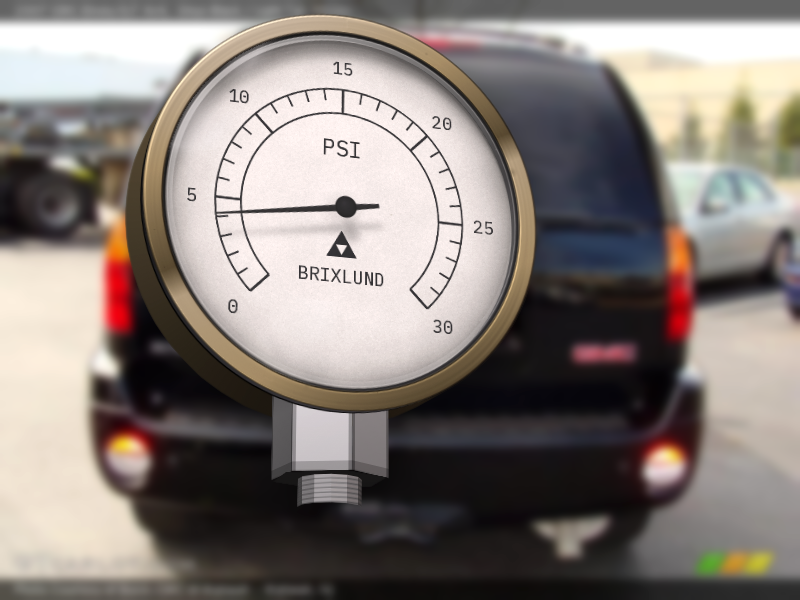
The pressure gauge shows 4,psi
